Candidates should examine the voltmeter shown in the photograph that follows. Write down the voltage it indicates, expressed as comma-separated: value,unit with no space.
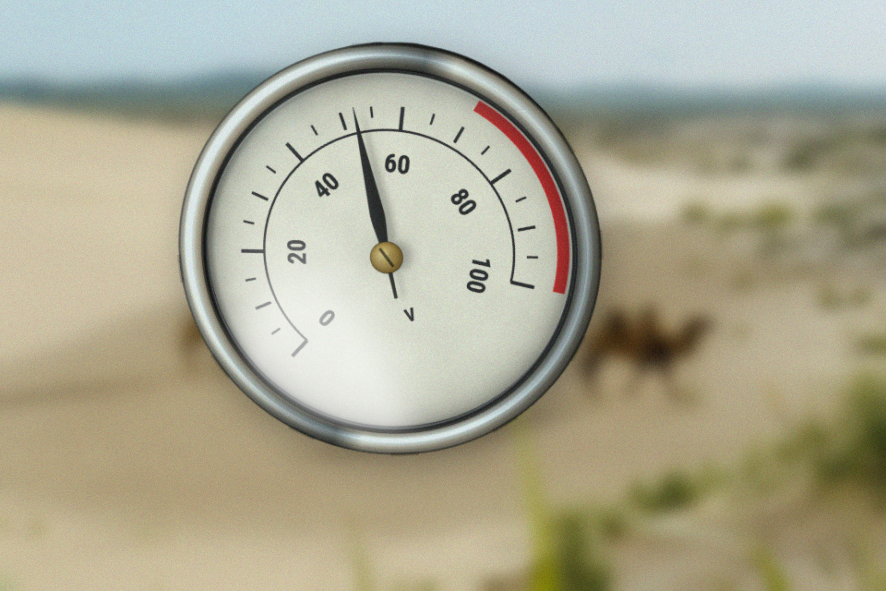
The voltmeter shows 52.5,V
